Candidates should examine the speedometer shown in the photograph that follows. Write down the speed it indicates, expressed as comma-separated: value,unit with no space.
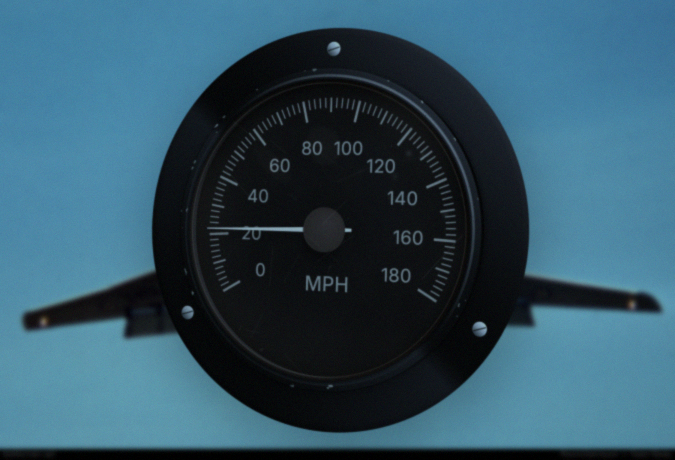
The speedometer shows 22,mph
